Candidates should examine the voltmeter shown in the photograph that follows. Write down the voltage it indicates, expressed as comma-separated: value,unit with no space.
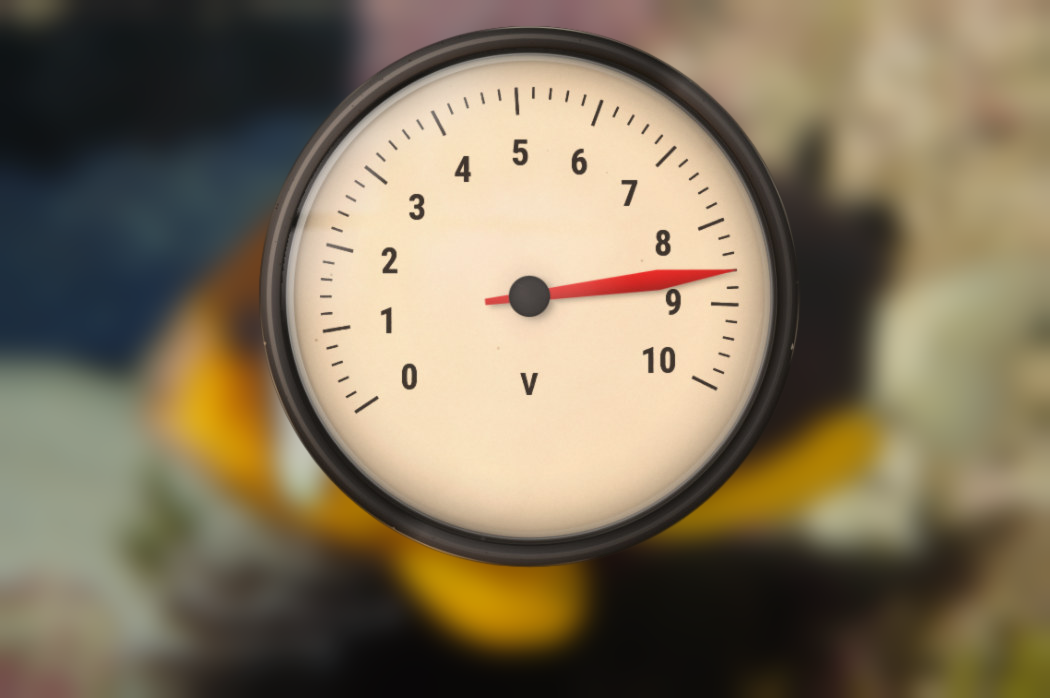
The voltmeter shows 8.6,V
